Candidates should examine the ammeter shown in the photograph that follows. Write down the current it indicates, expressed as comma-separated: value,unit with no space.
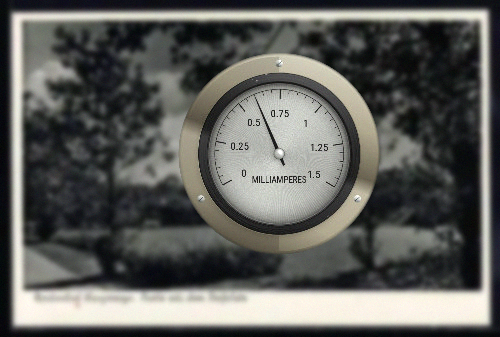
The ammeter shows 0.6,mA
